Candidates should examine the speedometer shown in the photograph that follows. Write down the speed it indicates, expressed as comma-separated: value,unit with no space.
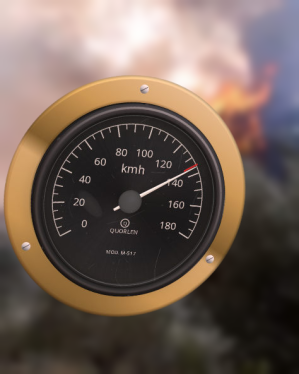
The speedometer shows 135,km/h
